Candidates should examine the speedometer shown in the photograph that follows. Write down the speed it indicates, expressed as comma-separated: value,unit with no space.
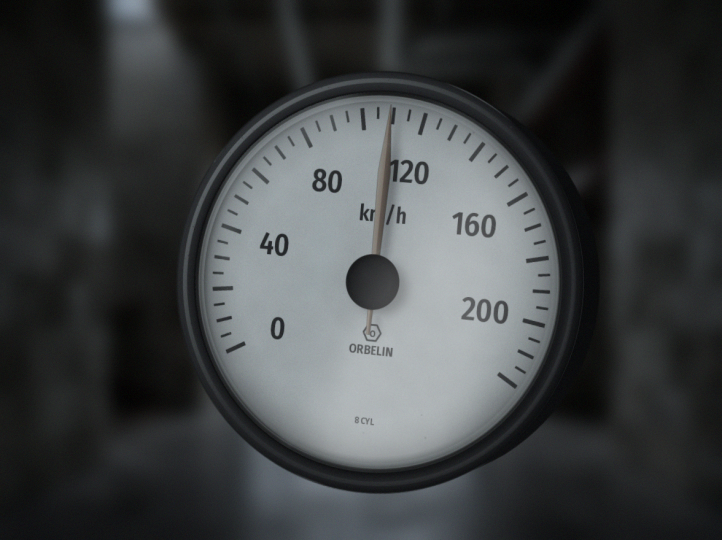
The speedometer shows 110,km/h
